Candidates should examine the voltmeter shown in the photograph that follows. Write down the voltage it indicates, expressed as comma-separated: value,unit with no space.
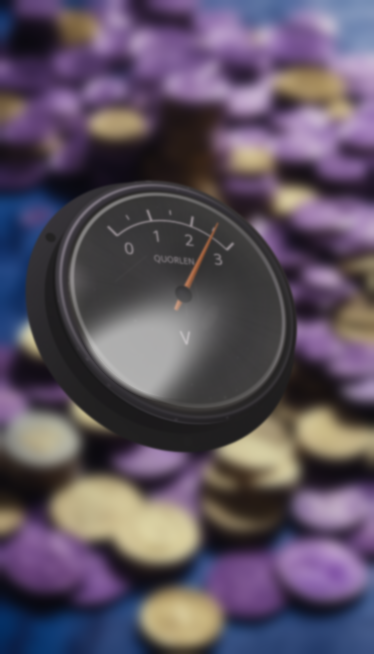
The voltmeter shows 2.5,V
